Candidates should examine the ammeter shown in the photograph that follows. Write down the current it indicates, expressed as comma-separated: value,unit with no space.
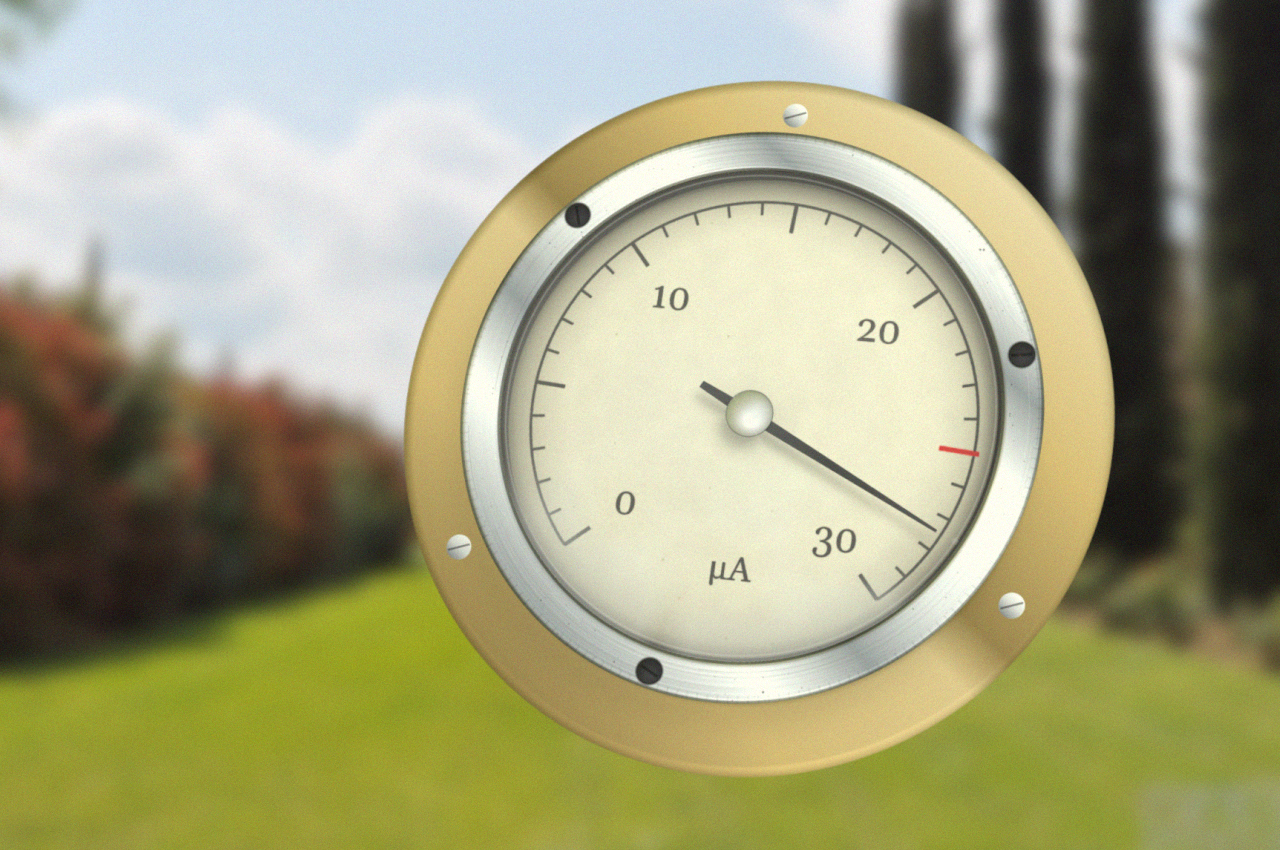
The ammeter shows 27.5,µA
